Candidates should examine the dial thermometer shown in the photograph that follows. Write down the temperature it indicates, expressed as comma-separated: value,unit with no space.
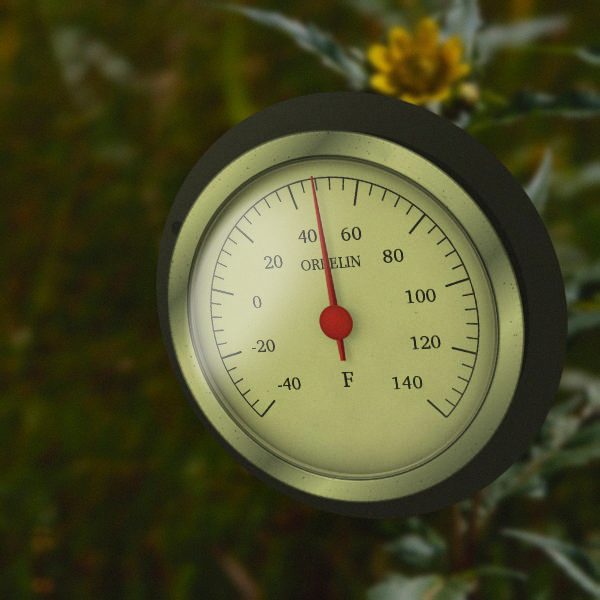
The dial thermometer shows 48,°F
